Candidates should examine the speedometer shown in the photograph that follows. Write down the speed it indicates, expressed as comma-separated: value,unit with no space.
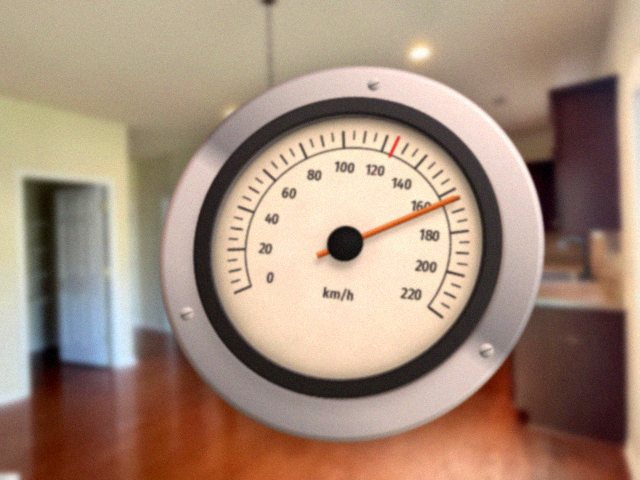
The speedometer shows 165,km/h
